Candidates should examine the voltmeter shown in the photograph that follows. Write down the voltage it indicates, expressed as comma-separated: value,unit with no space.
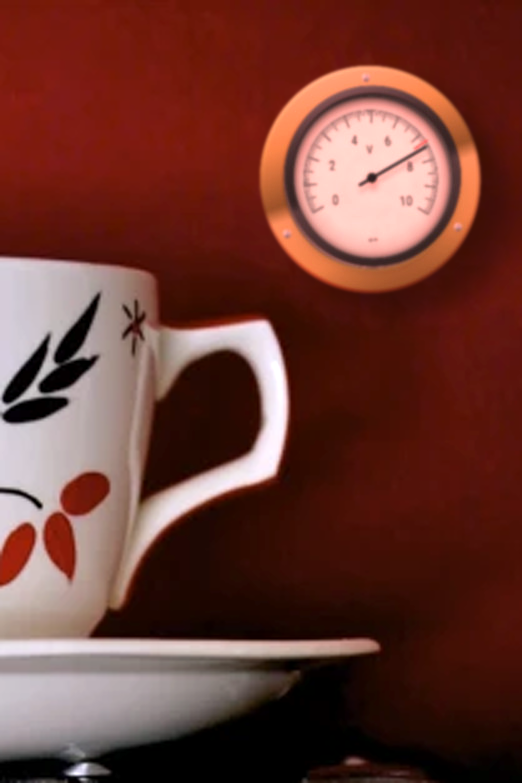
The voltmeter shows 7.5,V
